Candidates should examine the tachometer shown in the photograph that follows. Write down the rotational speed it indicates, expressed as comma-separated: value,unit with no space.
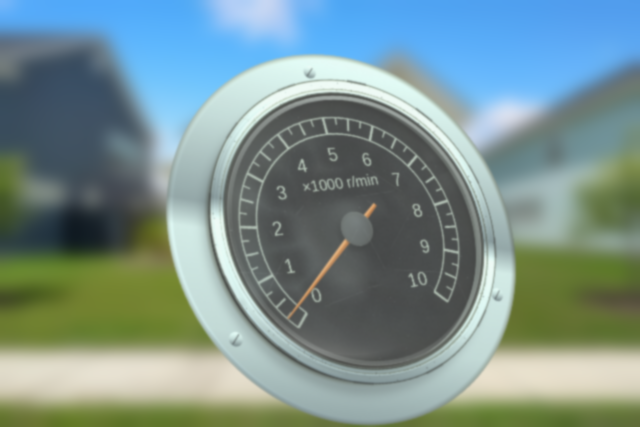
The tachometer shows 250,rpm
